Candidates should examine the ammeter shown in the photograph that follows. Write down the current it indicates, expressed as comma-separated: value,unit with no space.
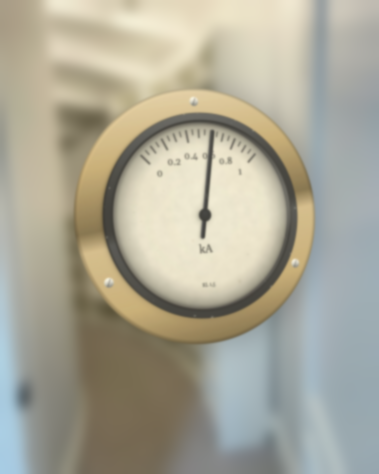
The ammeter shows 0.6,kA
